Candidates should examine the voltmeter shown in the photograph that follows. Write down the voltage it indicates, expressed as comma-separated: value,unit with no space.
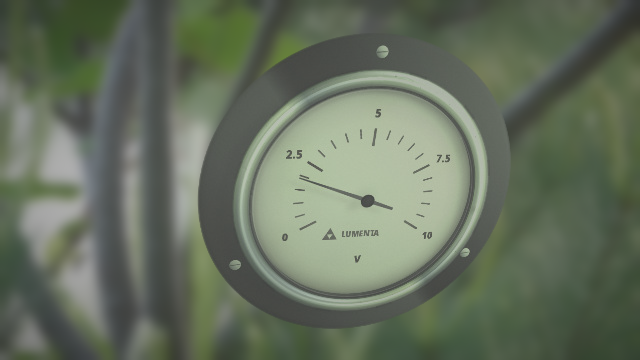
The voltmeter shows 2,V
